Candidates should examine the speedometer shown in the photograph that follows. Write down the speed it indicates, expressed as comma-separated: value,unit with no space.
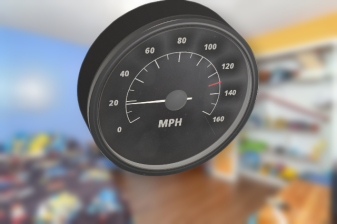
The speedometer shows 20,mph
